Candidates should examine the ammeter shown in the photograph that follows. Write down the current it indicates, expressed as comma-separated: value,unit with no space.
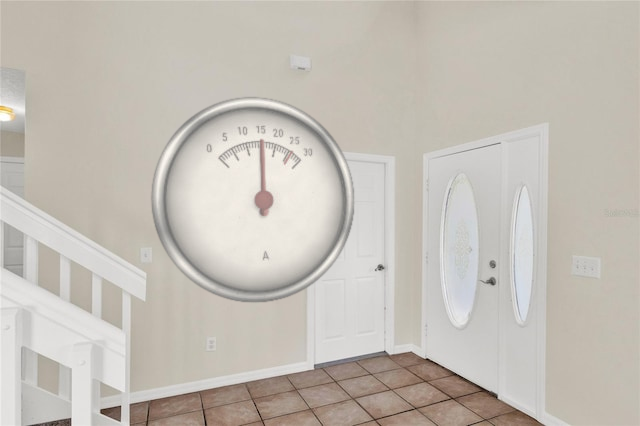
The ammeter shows 15,A
